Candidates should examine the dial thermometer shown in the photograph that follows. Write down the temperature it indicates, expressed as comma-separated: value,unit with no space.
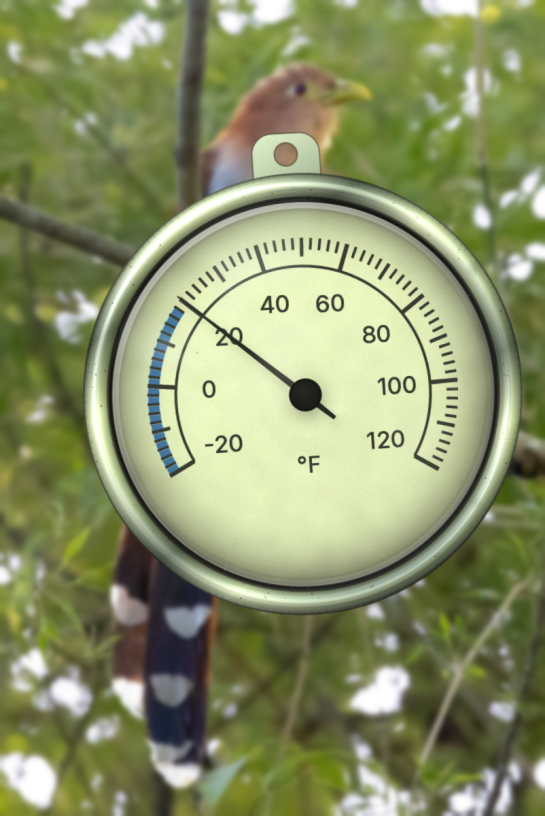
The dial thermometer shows 20,°F
